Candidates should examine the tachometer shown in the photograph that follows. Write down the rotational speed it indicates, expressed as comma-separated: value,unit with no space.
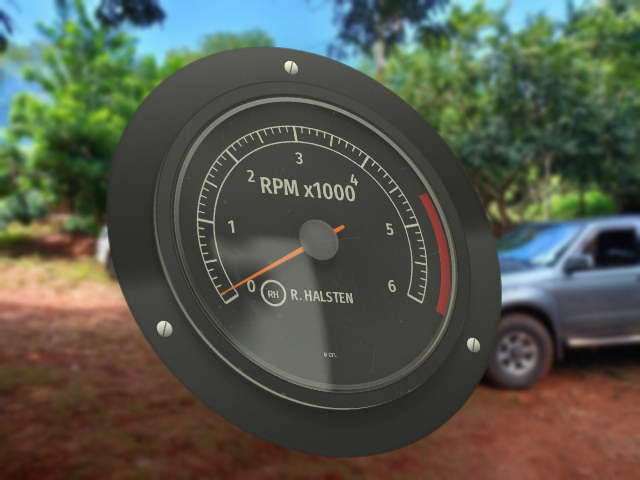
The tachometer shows 100,rpm
